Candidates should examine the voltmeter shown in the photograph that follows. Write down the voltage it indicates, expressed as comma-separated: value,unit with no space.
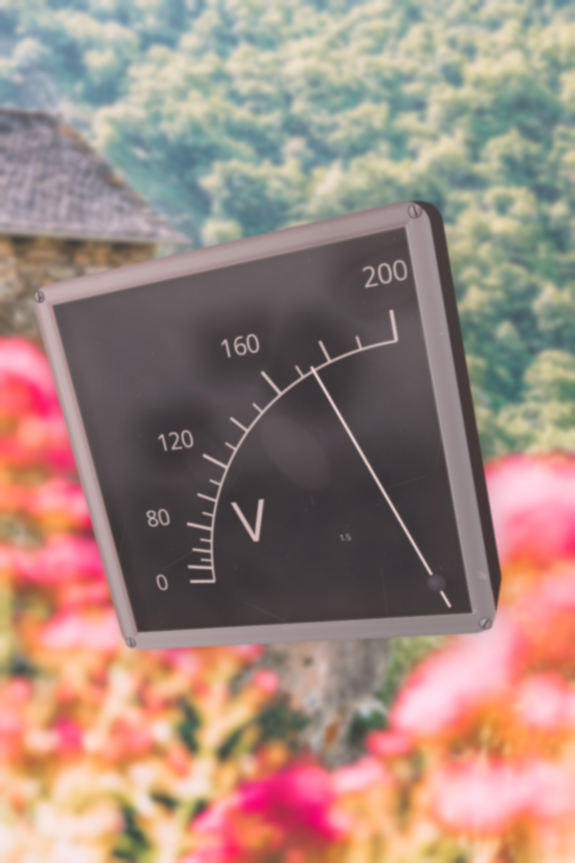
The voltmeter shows 175,V
